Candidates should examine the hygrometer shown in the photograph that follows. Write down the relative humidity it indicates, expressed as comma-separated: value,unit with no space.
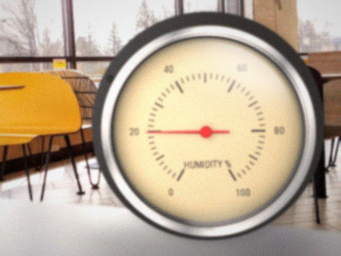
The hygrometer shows 20,%
